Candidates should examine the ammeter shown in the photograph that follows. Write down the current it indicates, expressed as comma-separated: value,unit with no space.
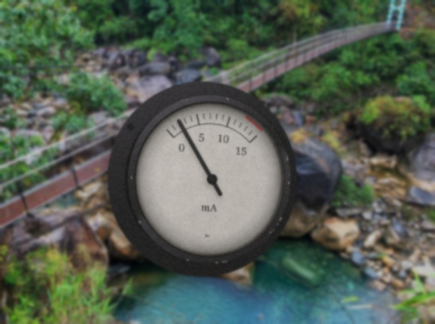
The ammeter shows 2,mA
